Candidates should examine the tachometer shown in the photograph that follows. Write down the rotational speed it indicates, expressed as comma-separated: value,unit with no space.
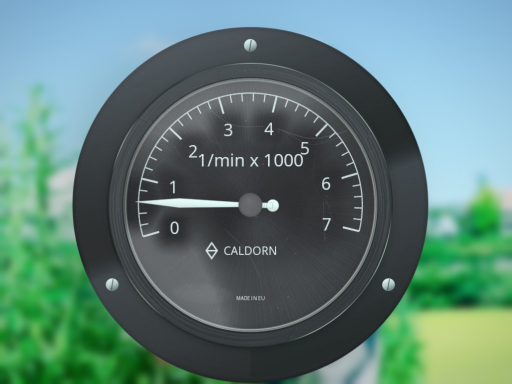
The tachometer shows 600,rpm
